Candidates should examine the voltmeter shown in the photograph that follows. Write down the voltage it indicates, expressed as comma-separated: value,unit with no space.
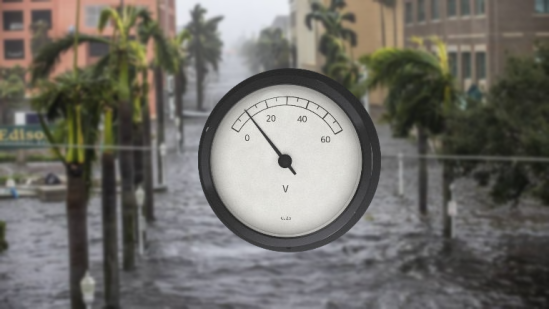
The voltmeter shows 10,V
